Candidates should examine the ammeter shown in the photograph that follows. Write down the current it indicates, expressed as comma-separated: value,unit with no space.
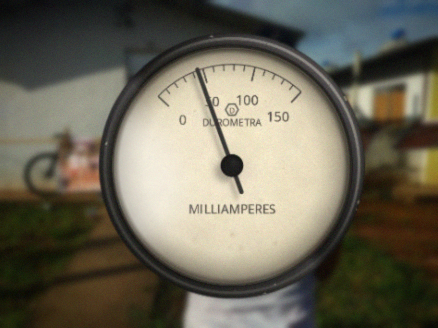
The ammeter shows 45,mA
